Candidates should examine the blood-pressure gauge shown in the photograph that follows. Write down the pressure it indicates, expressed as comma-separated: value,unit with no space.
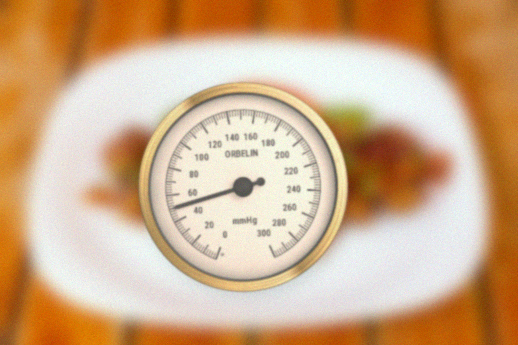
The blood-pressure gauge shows 50,mmHg
